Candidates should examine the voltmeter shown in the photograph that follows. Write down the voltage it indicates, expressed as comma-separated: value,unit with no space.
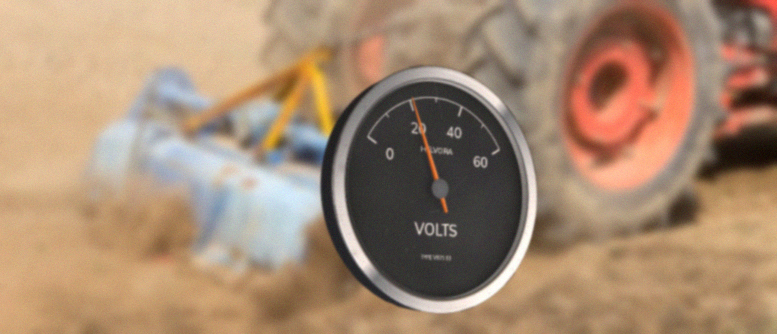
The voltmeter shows 20,V
